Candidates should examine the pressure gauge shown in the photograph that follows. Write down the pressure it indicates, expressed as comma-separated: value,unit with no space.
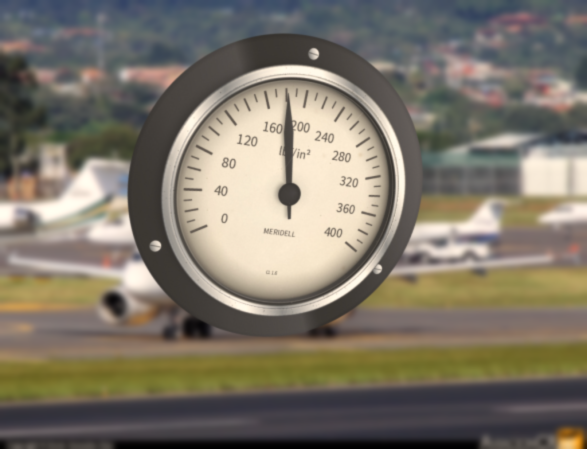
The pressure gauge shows 180,psi
